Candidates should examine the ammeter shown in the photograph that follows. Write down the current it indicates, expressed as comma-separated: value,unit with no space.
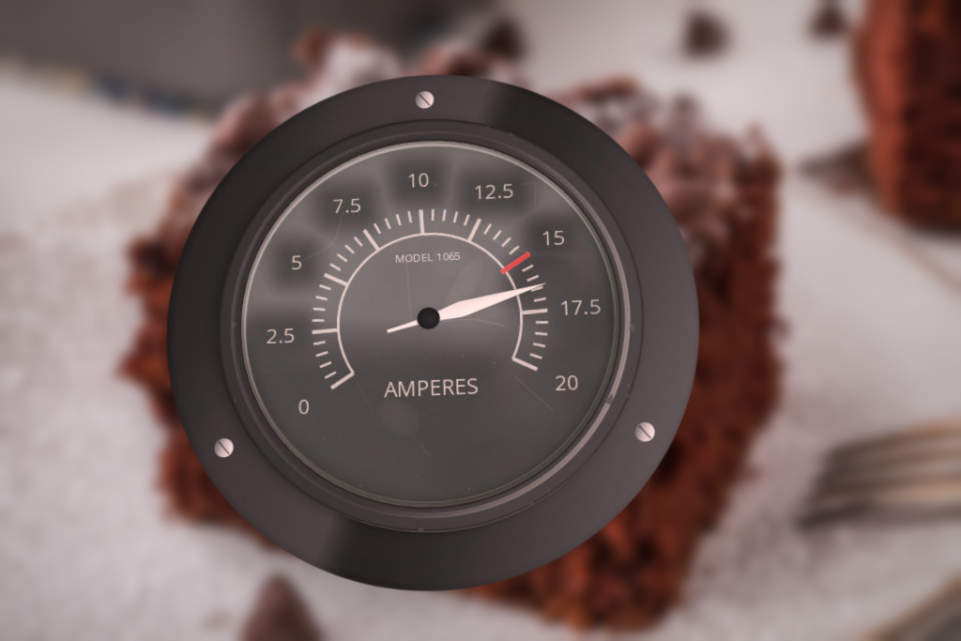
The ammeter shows 16.5,A
